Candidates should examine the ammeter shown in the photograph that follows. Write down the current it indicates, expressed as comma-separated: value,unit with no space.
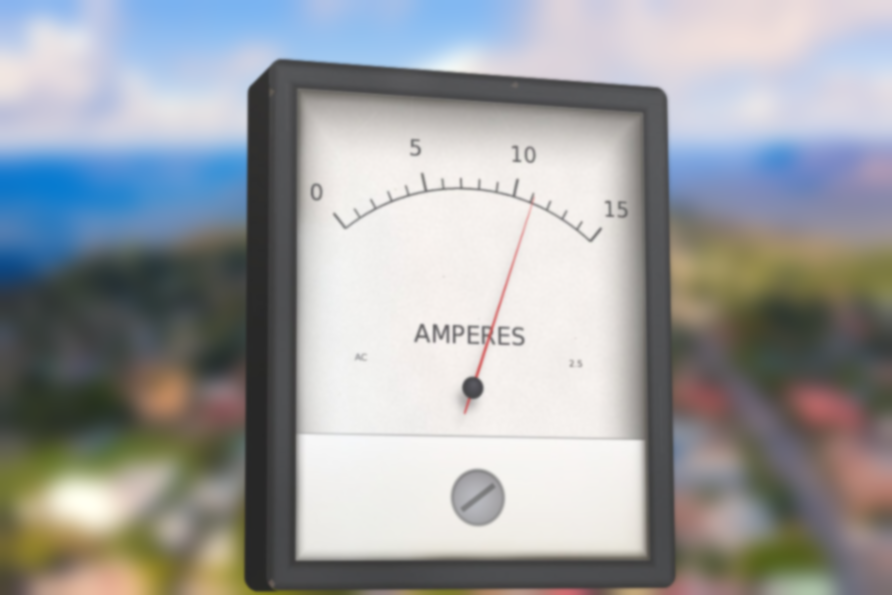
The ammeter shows 11,A
